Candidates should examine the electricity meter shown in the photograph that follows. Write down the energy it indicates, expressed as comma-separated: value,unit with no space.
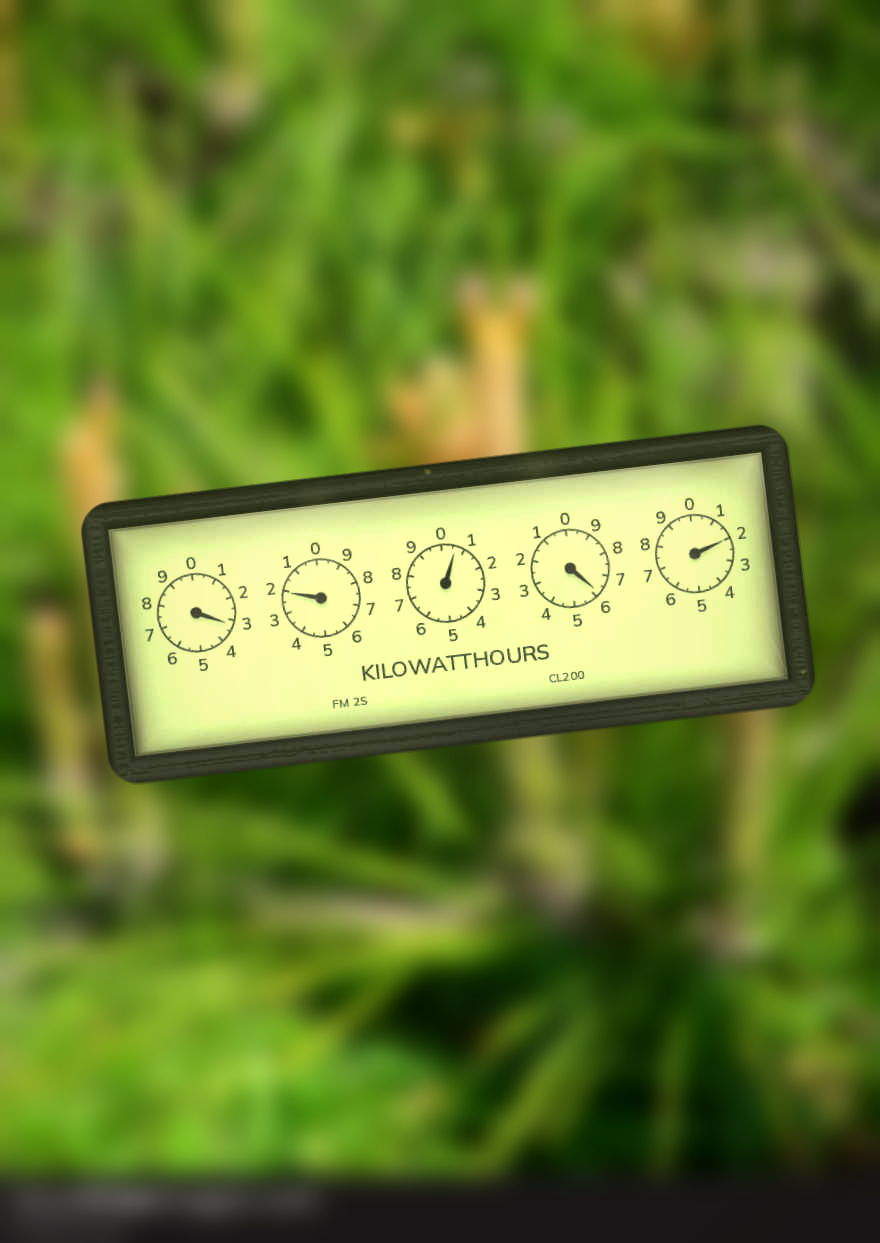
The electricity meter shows 32062,kWh
